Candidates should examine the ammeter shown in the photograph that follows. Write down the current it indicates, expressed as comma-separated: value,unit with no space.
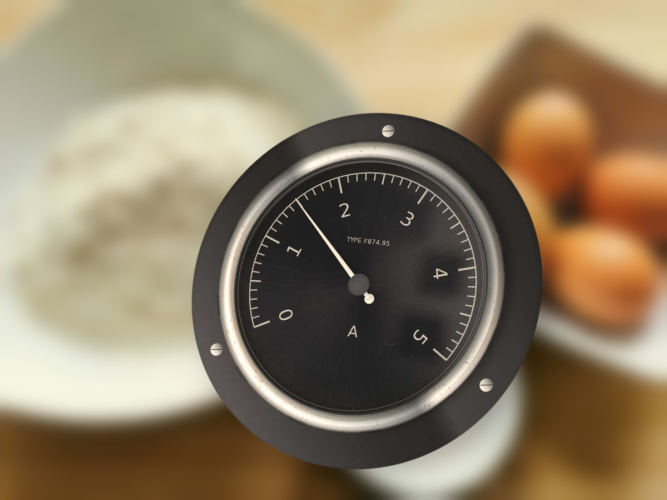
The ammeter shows 1.5,A
